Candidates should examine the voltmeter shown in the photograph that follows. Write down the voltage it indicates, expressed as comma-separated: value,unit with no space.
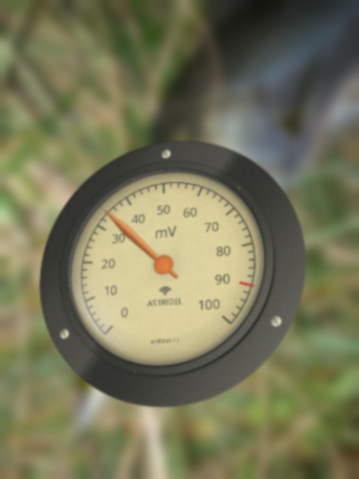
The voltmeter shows 34,mV
